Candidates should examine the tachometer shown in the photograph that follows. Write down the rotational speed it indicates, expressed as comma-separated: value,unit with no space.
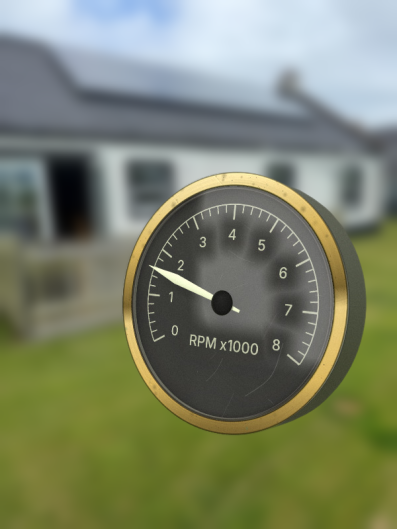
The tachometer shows 1600,rpm
